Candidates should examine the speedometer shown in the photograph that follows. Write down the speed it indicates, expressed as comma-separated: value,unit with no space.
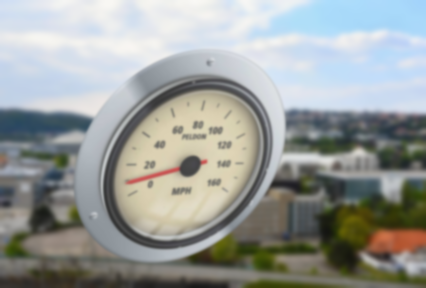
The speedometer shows 10,mph
